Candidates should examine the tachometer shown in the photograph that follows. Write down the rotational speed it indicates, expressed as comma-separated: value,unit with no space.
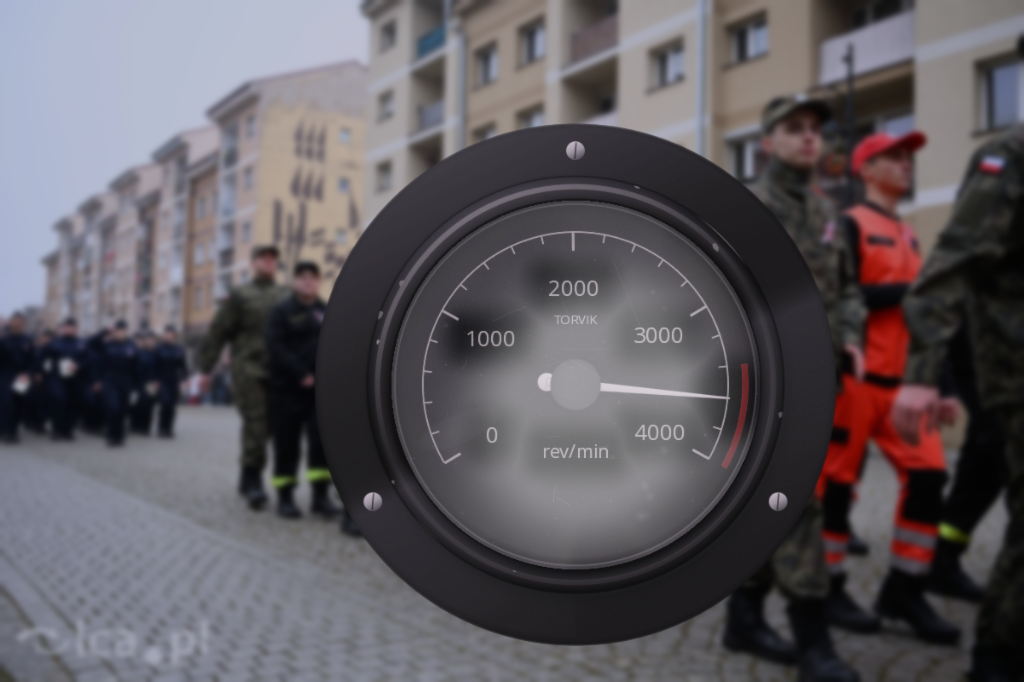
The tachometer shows 3600,rpm
